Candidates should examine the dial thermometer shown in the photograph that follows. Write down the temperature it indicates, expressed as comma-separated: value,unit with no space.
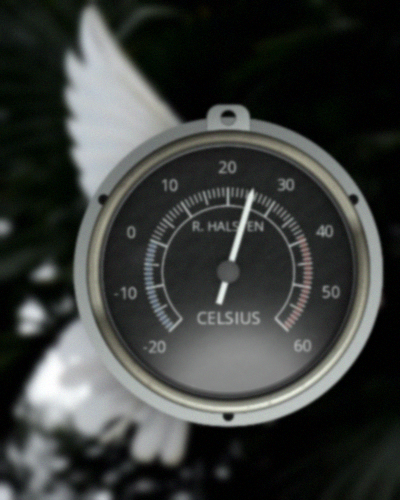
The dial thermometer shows 25,°C
